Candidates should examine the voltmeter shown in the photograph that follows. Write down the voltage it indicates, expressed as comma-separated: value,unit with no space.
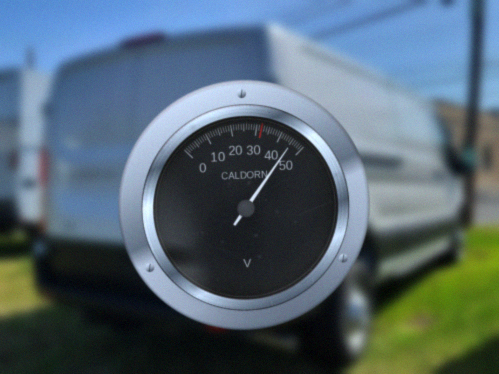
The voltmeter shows 45,V
